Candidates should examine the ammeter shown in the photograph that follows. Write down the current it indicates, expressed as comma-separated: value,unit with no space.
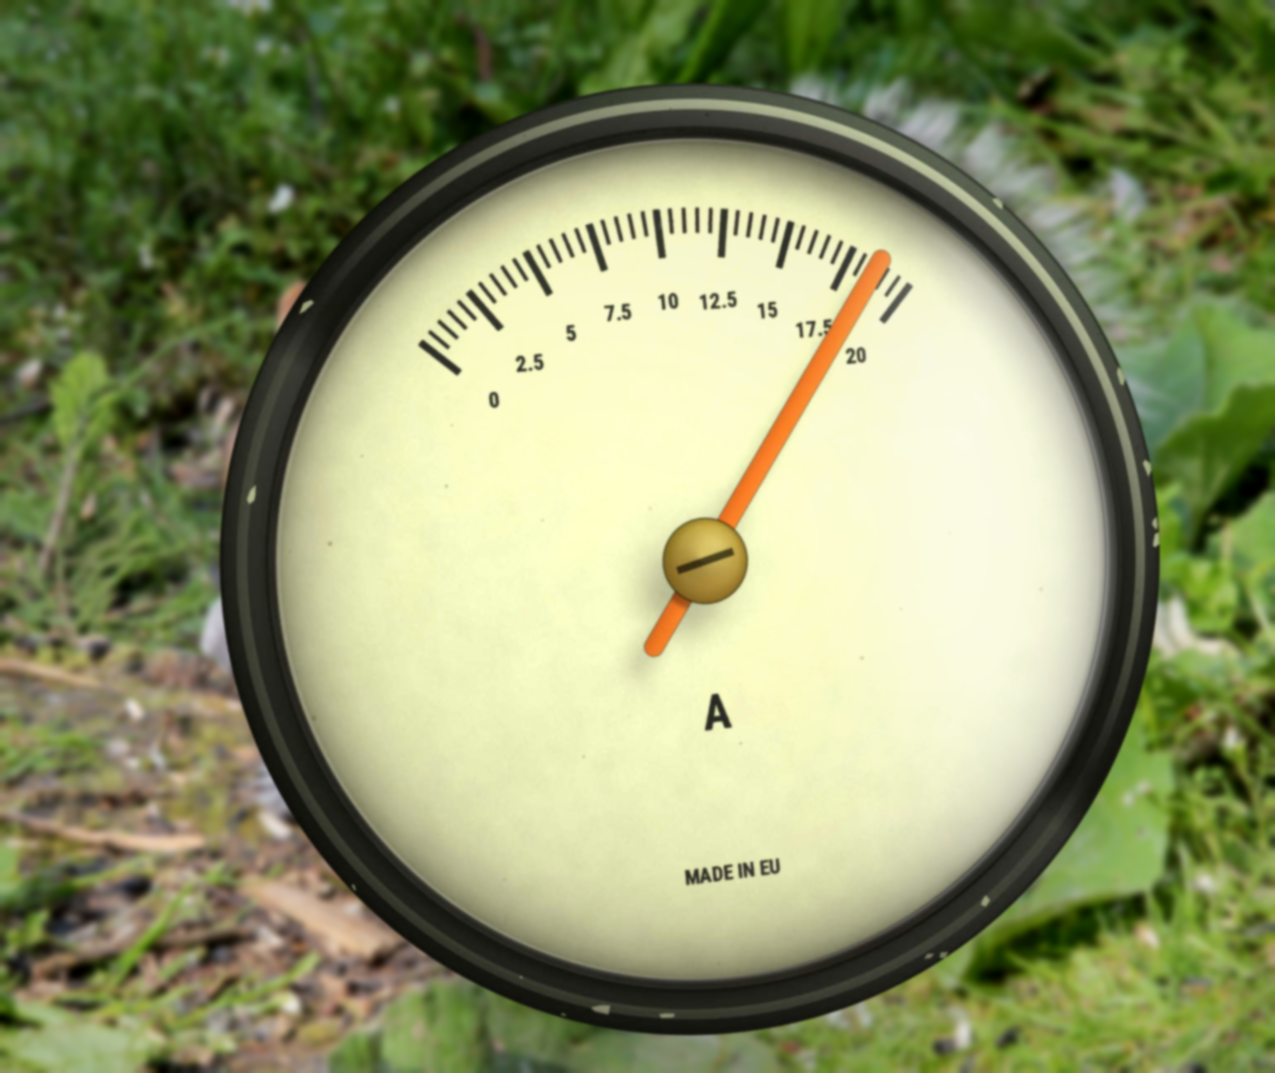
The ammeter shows 18.5,A
